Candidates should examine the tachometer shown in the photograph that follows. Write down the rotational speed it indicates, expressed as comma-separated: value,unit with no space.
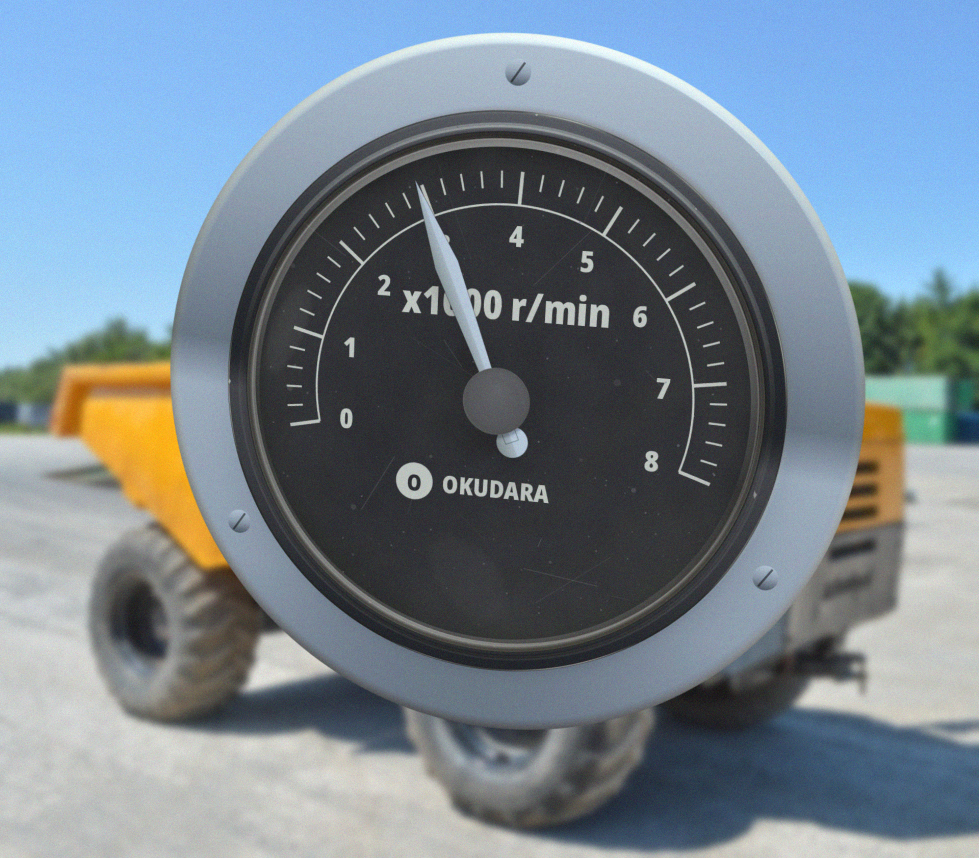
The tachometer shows 3000,rpm
